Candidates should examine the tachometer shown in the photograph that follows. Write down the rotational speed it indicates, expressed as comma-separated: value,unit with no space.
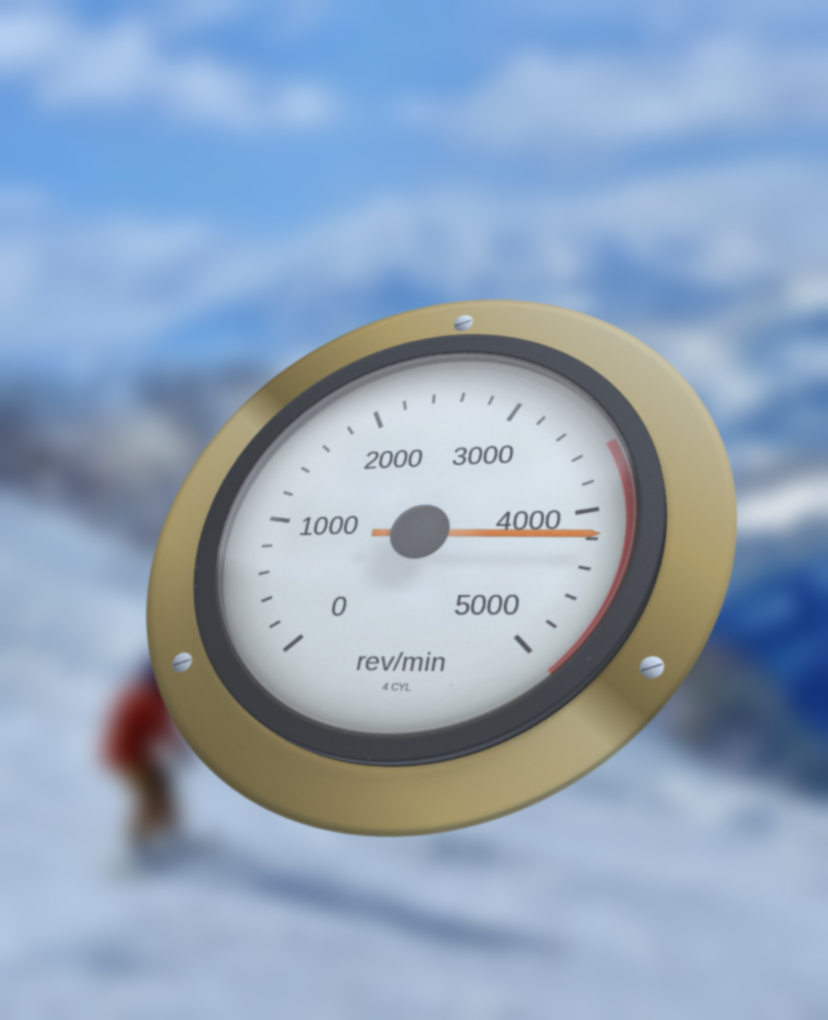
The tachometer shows 4200,rpm
